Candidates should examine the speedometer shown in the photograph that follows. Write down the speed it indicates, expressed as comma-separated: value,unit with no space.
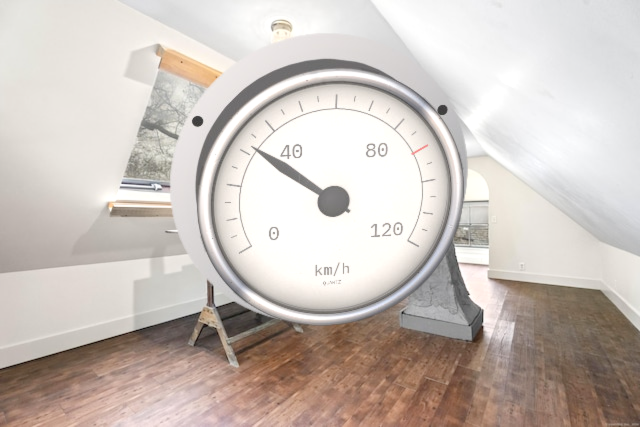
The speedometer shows 32.5,km/h
